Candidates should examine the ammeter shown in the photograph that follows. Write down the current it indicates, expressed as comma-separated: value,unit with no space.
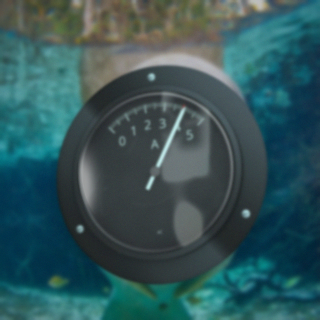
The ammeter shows 4,A
